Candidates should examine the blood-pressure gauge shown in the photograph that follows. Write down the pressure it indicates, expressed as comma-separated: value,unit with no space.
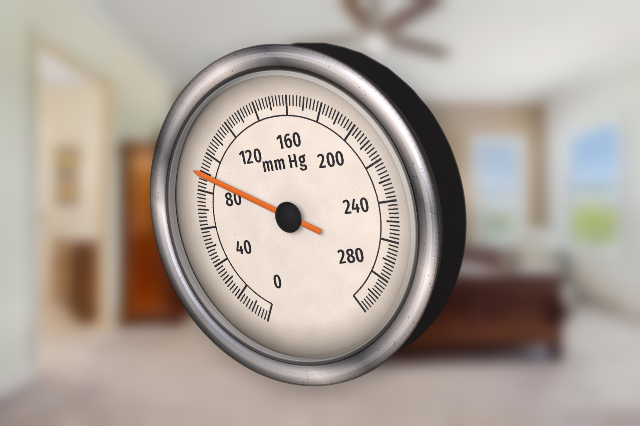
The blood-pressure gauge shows 90,mmHg
